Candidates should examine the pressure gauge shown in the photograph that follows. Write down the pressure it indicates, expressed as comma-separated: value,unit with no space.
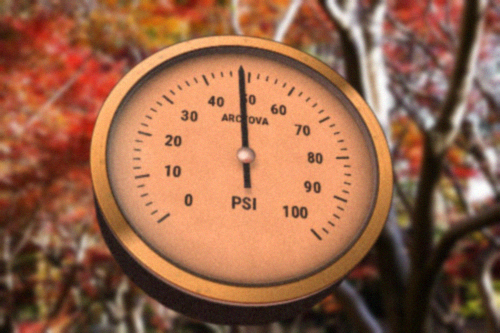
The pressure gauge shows 48,psi
